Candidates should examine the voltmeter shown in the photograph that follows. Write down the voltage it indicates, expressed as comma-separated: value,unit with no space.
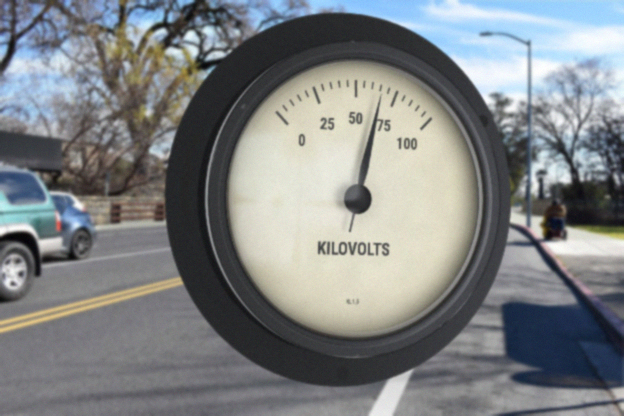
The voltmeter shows 65,kV
